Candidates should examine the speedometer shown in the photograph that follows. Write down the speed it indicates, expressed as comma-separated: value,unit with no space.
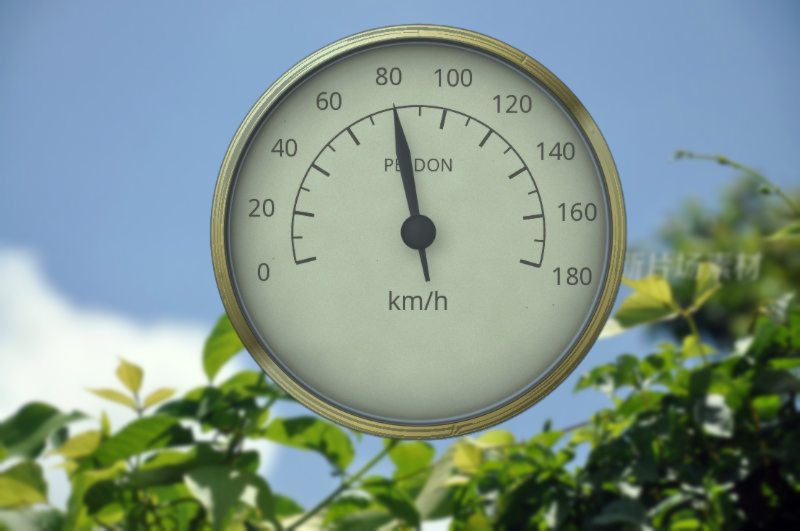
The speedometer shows 80,km/h
